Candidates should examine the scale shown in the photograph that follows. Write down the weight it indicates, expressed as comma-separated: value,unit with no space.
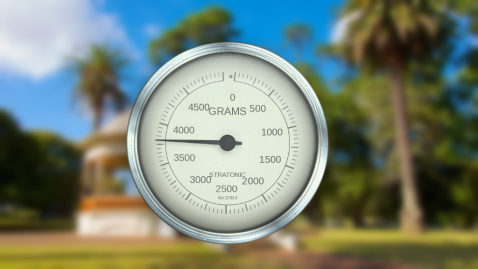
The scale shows 3800,g
